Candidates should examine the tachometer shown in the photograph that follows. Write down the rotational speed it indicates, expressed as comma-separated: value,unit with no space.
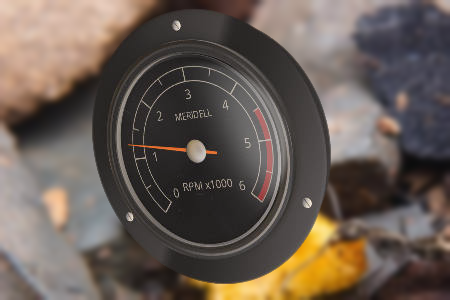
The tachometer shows 1250,rpm
